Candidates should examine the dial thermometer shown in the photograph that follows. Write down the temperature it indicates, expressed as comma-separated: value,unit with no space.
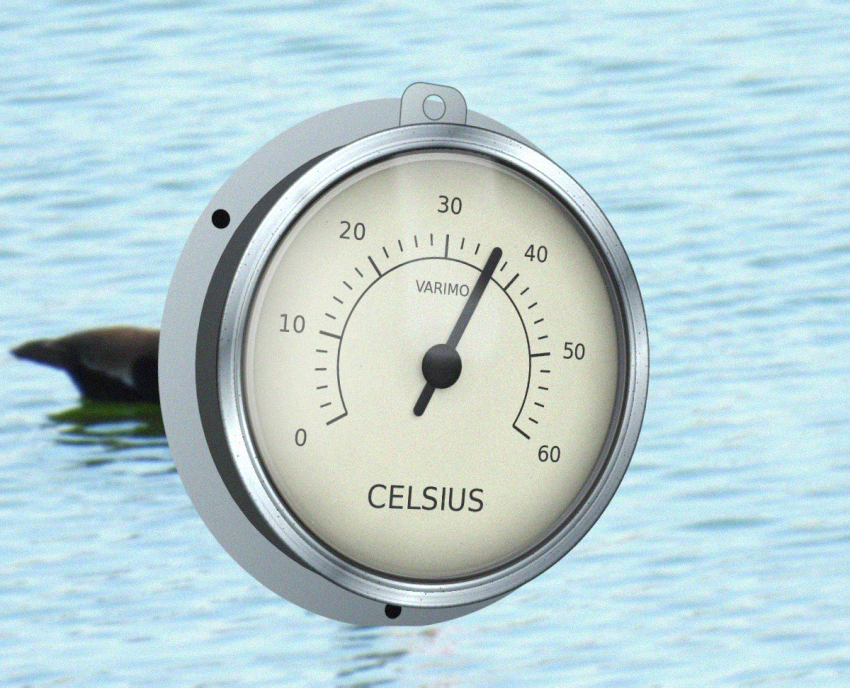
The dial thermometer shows 36,°C
